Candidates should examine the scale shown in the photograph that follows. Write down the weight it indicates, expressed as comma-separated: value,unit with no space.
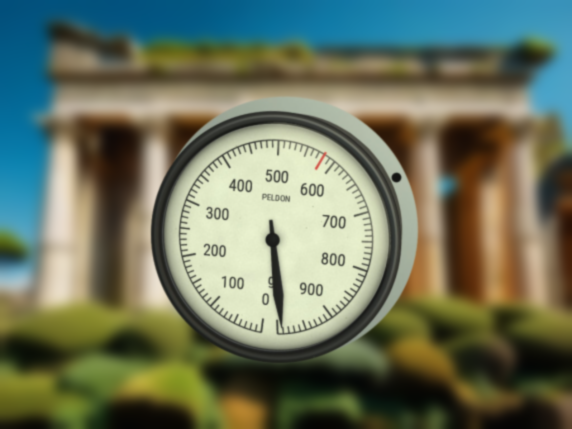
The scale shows 990,g
